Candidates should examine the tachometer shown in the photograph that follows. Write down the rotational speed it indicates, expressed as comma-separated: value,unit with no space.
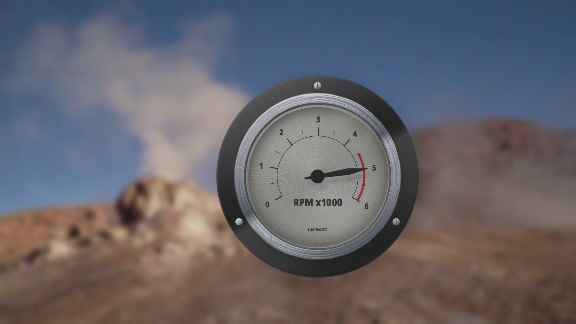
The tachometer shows 5000,rpm
